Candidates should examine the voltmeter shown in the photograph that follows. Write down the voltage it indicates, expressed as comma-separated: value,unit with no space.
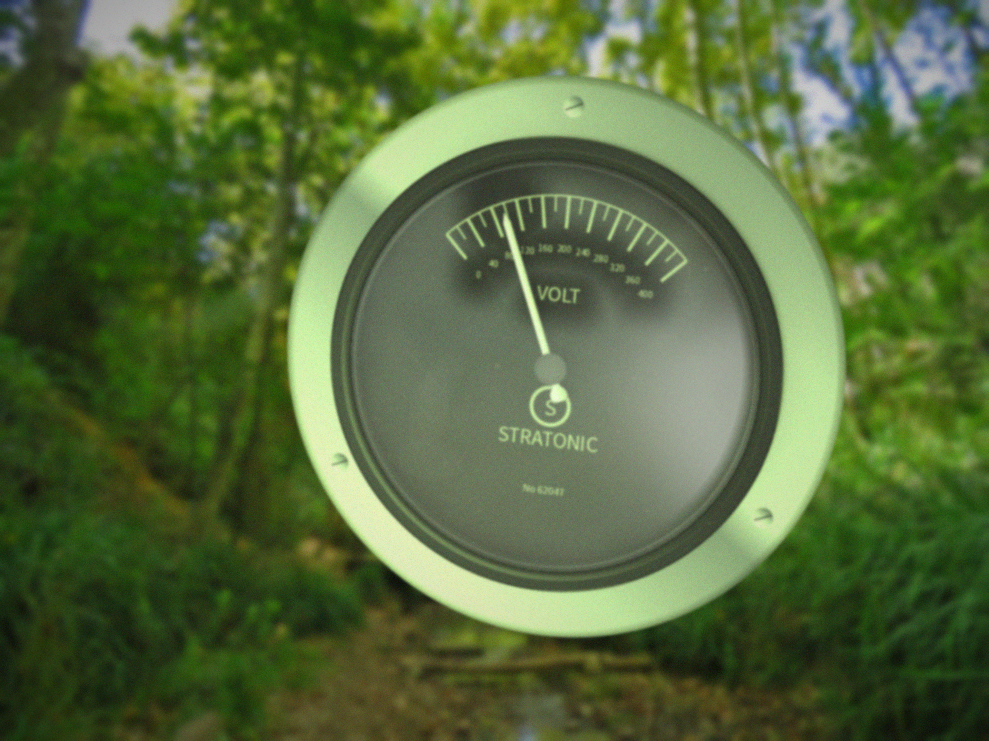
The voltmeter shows 100,V
